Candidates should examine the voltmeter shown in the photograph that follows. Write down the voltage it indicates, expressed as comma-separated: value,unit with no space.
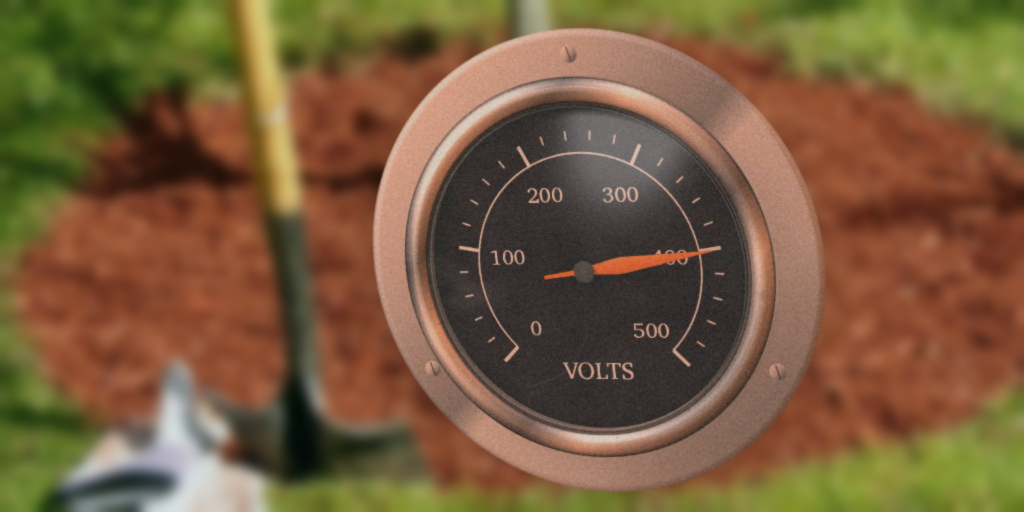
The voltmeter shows 400,V
